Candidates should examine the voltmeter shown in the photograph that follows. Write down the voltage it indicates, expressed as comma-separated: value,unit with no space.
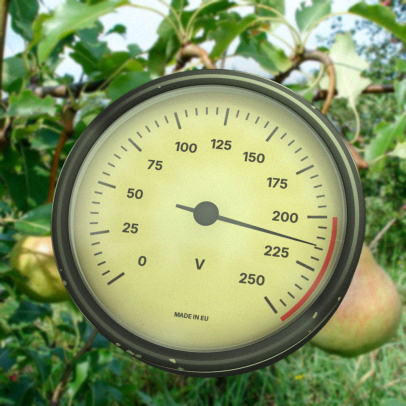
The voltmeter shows 215,V
